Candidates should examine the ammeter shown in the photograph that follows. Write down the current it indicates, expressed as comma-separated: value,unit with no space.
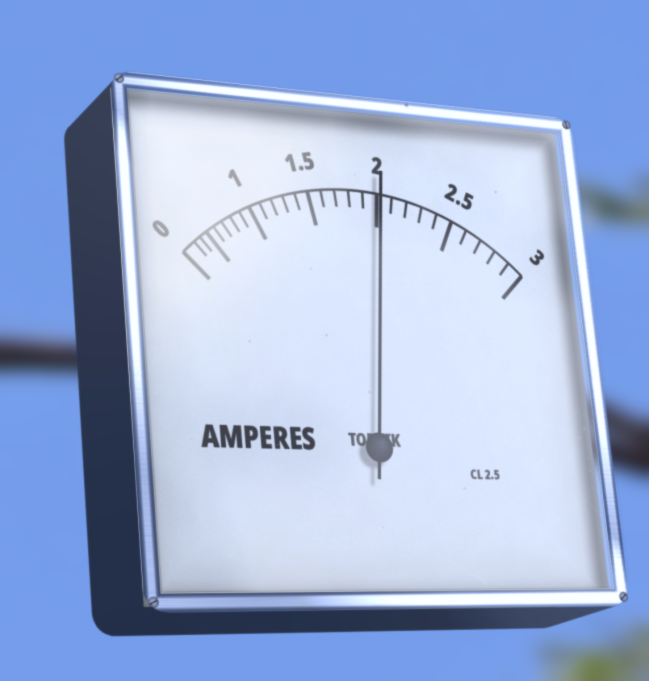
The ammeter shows 2,A
